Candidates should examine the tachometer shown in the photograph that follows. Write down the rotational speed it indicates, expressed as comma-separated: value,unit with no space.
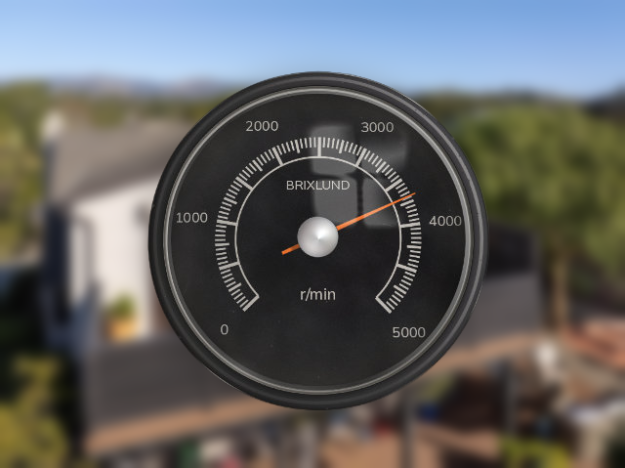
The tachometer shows 3700,rpm
